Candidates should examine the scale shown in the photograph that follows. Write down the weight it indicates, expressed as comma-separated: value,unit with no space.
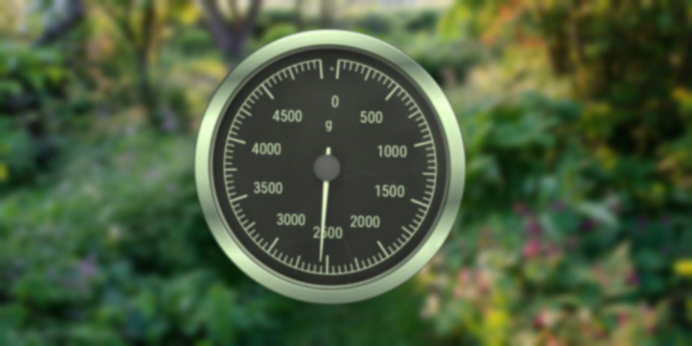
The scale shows 2550,g
